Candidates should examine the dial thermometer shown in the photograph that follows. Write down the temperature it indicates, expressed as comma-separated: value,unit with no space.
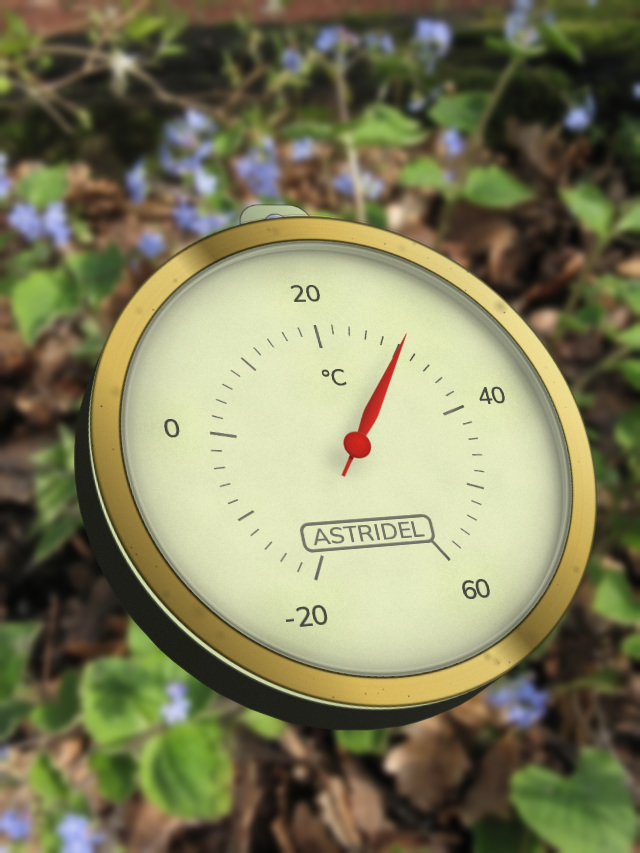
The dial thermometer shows 30,°C
